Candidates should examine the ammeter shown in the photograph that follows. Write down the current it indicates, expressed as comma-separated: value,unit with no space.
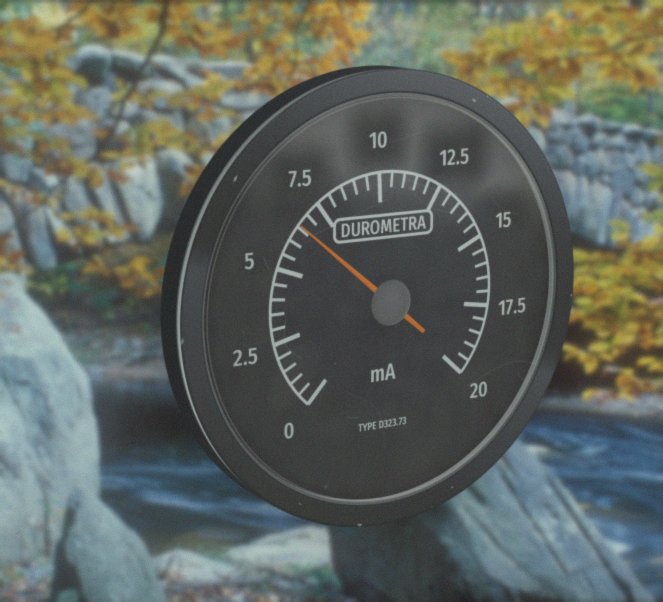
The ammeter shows 6.5,mA
